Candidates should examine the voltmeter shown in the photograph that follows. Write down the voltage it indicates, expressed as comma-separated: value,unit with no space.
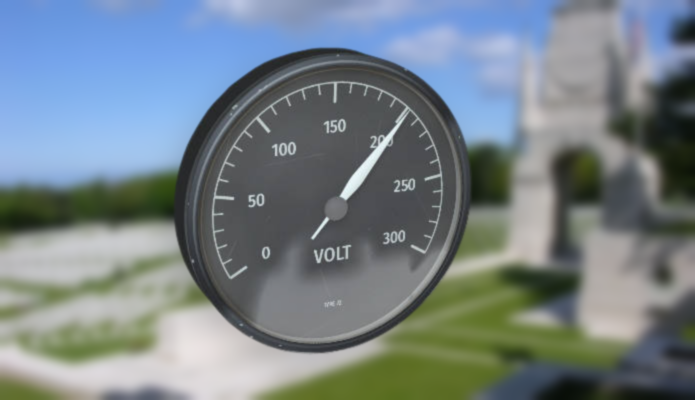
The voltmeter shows 200,V
